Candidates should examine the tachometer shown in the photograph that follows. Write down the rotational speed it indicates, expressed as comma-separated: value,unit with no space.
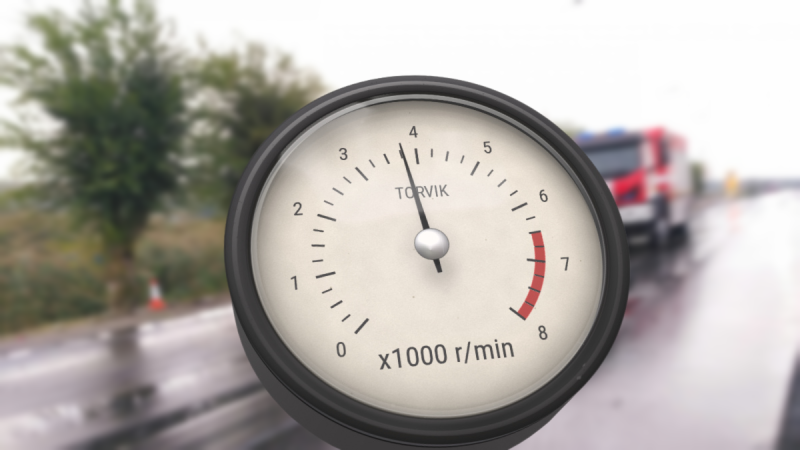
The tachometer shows 3750,rpm
